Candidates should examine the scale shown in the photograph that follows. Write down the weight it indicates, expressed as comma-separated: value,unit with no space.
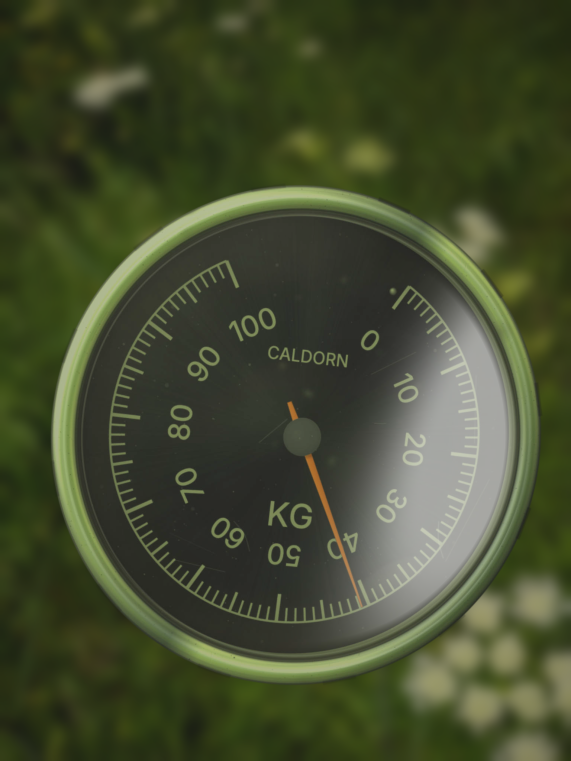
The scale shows 41,kg
